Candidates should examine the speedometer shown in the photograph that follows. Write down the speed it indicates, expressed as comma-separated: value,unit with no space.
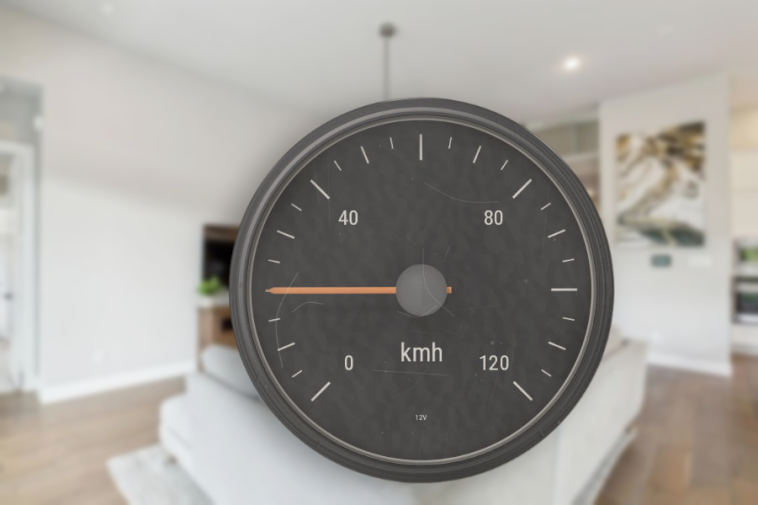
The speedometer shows 20,km/h
